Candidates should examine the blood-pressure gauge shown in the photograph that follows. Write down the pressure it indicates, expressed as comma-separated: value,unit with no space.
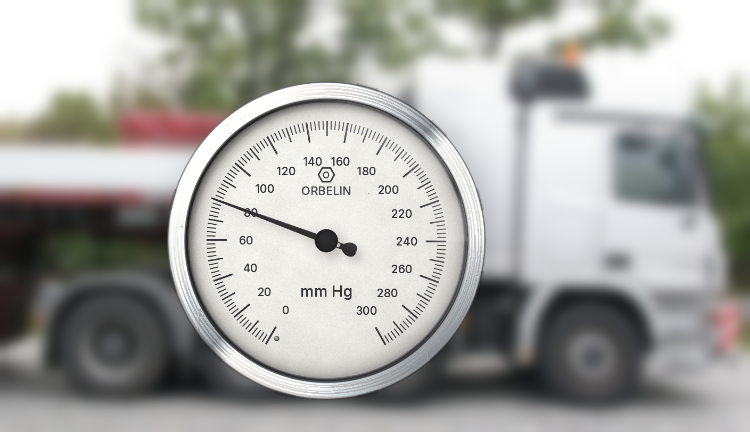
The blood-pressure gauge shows 80,mmHg
